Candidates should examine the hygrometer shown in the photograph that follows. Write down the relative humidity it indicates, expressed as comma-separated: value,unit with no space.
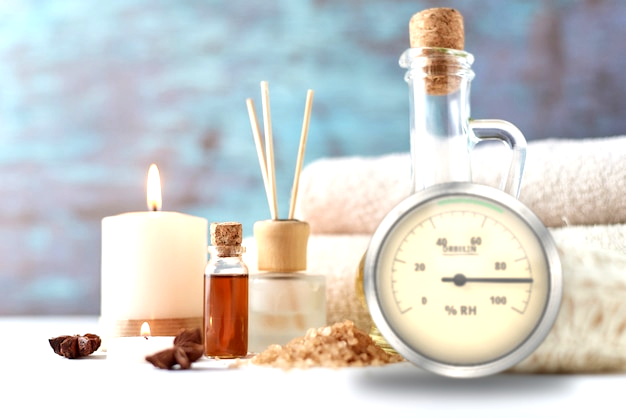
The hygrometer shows 88,%
